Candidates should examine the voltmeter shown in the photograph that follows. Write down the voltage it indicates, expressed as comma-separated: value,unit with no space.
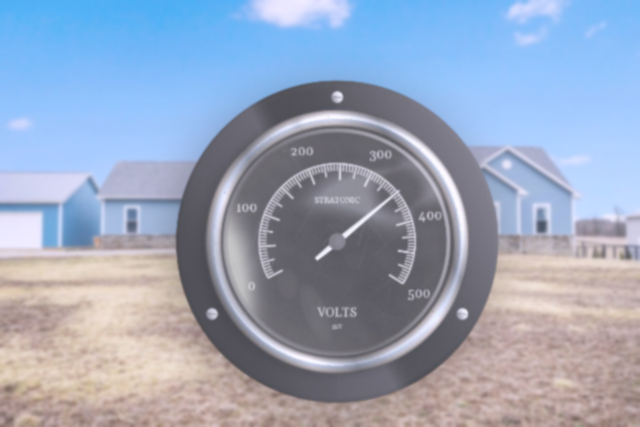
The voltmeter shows 350,V
